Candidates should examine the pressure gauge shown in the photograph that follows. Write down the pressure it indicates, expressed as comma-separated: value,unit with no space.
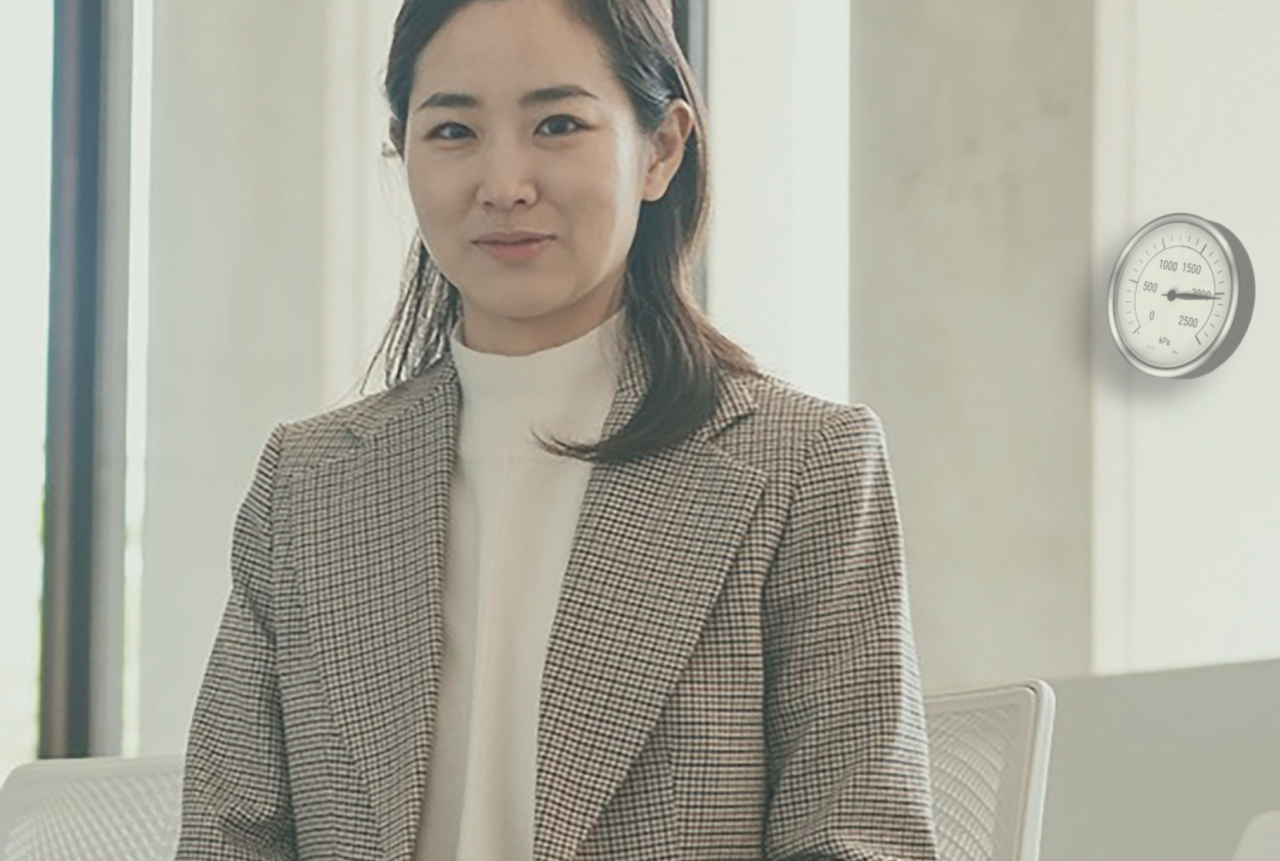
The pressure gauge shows 2050,kPa
